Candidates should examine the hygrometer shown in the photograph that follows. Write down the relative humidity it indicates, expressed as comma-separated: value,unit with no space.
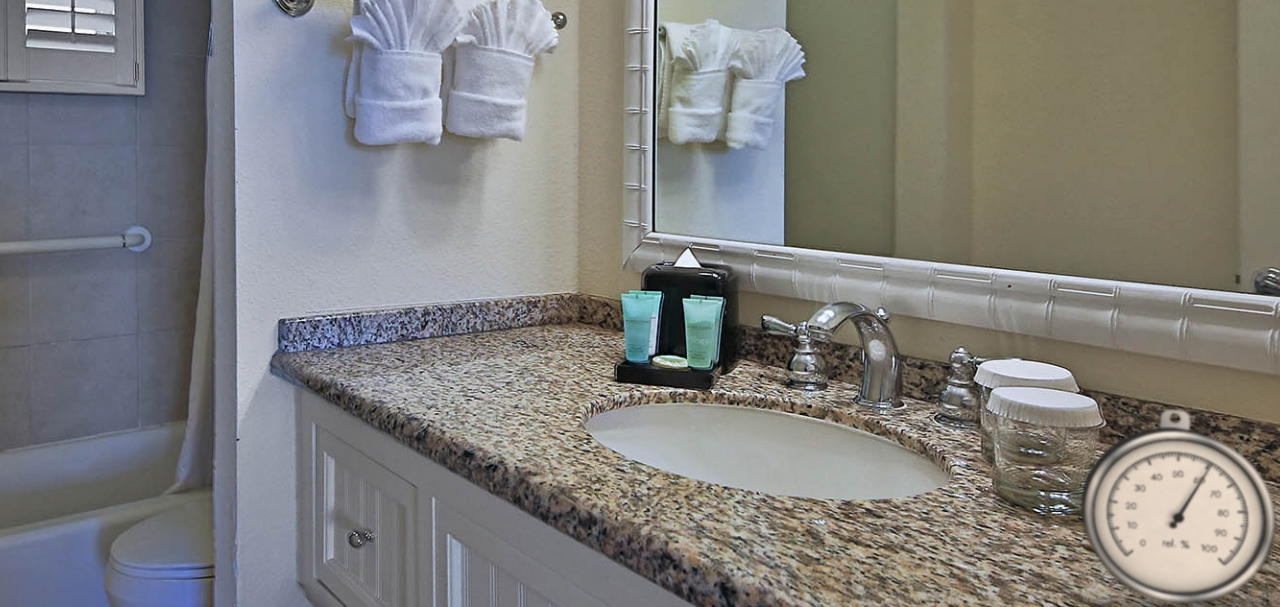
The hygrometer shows 60,%
